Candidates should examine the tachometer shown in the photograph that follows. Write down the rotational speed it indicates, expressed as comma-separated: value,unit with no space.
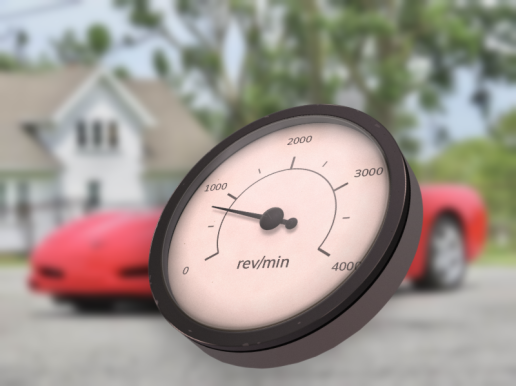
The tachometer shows 750,rpm
